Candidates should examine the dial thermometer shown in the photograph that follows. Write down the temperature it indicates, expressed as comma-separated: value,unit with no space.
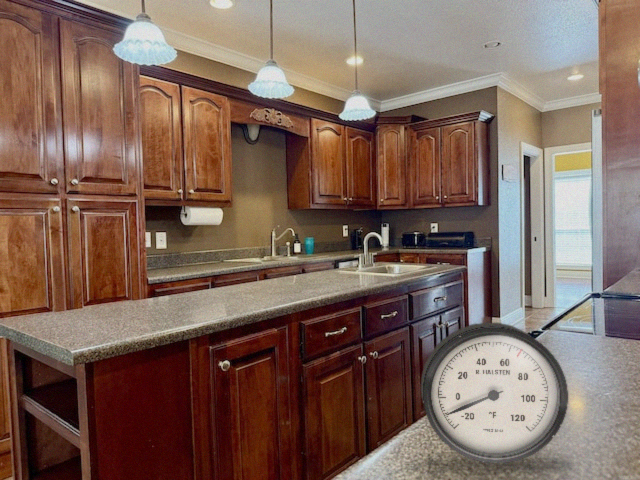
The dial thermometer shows -10,°F
